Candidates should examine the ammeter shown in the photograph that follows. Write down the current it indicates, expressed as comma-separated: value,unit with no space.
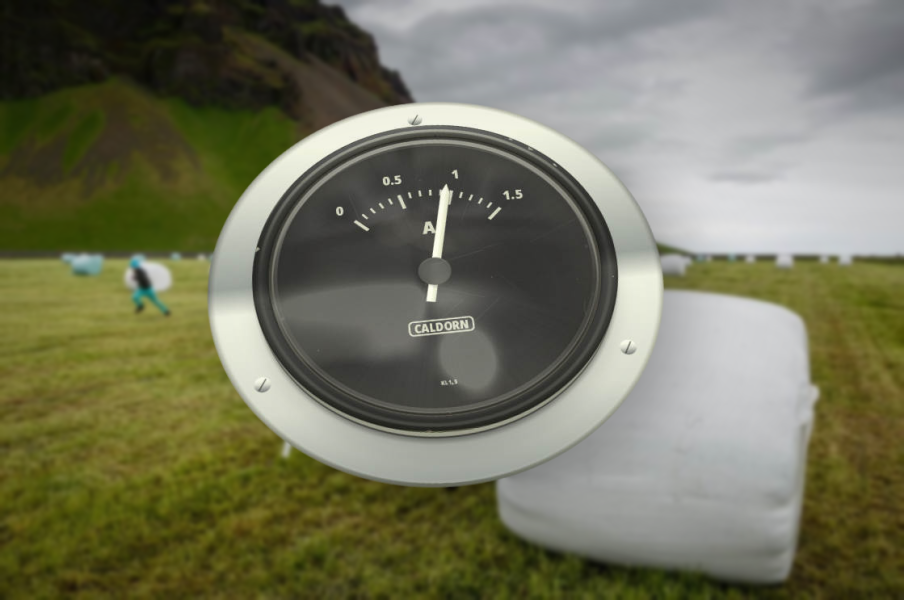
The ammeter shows 0.95,A
